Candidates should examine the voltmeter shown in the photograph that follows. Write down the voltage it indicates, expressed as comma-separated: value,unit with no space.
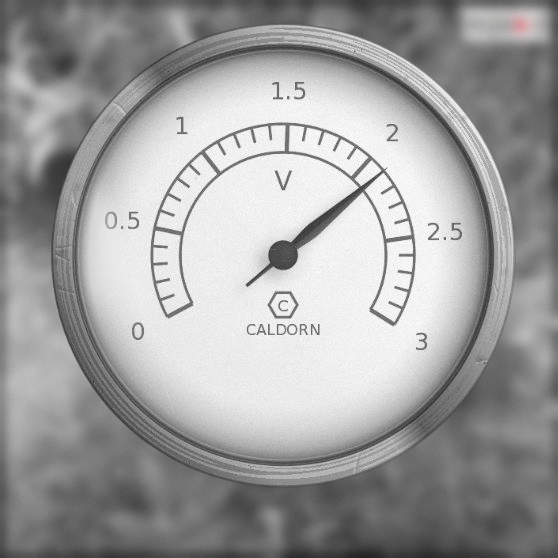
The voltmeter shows 2.1,V
